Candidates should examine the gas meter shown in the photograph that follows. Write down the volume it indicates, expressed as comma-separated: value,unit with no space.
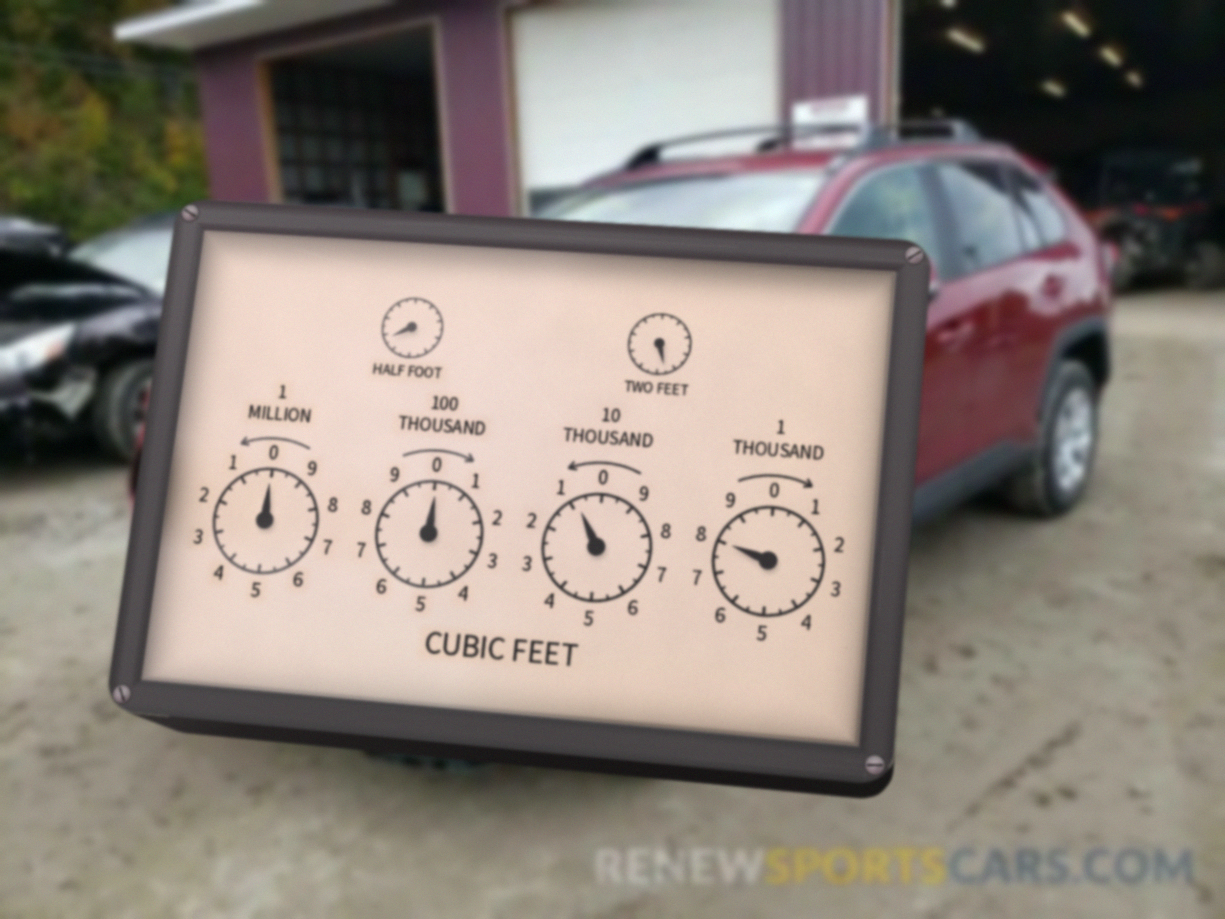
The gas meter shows 800,ft³
